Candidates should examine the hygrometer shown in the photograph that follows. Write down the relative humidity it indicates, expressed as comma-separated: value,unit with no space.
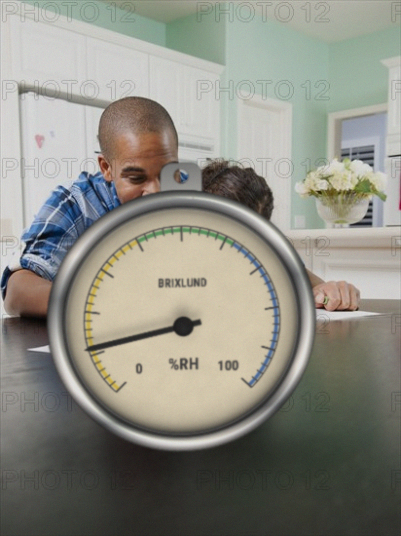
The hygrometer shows 12,%
